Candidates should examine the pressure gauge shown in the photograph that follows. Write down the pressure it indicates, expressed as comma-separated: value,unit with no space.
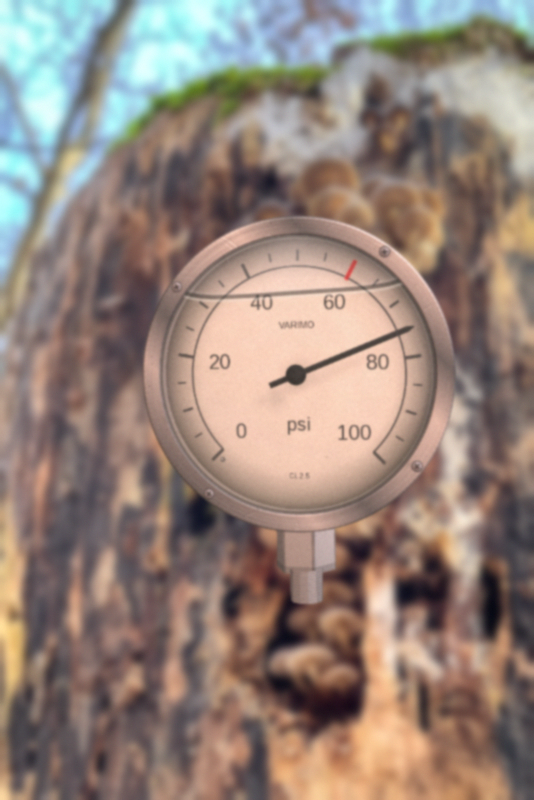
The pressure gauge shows 75,psi
